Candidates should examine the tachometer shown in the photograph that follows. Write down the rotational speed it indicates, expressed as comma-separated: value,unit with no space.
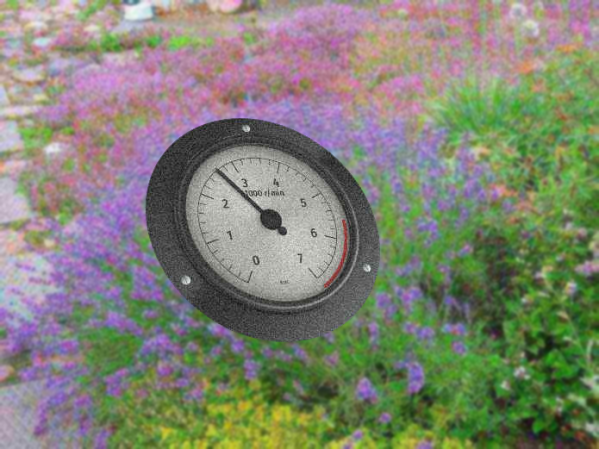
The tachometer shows 2600,rpm
